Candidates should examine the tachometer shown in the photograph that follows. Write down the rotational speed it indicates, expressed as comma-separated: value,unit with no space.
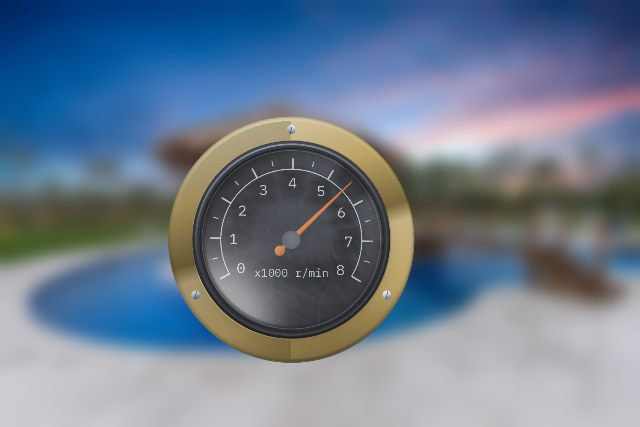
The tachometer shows 5500,rpm
